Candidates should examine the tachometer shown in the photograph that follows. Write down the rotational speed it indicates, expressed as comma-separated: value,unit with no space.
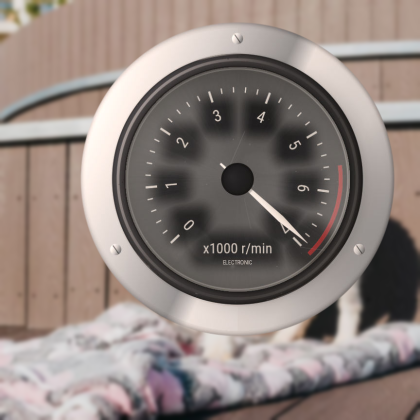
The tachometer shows 6900,rpm
